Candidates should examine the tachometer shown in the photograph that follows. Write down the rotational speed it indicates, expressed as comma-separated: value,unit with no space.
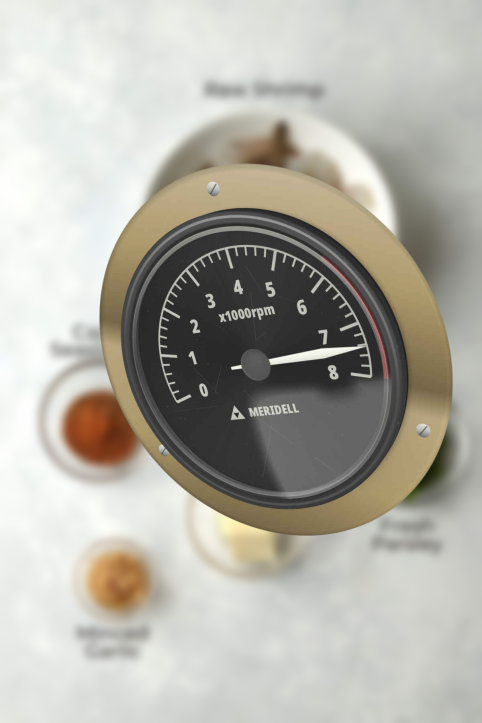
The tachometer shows 7400,rpm
